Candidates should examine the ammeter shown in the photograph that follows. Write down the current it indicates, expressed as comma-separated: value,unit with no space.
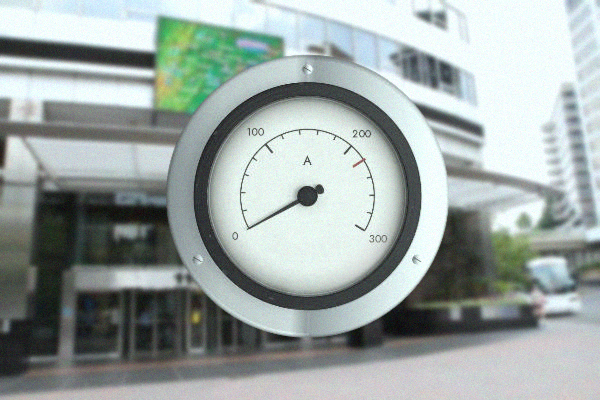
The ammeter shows 0,A
